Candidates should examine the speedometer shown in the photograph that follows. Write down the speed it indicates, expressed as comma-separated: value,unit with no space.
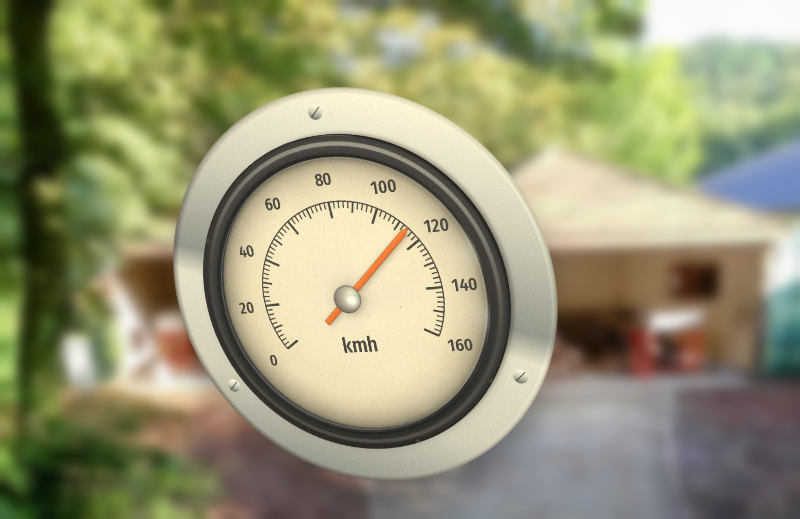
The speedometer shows 114,km/h
